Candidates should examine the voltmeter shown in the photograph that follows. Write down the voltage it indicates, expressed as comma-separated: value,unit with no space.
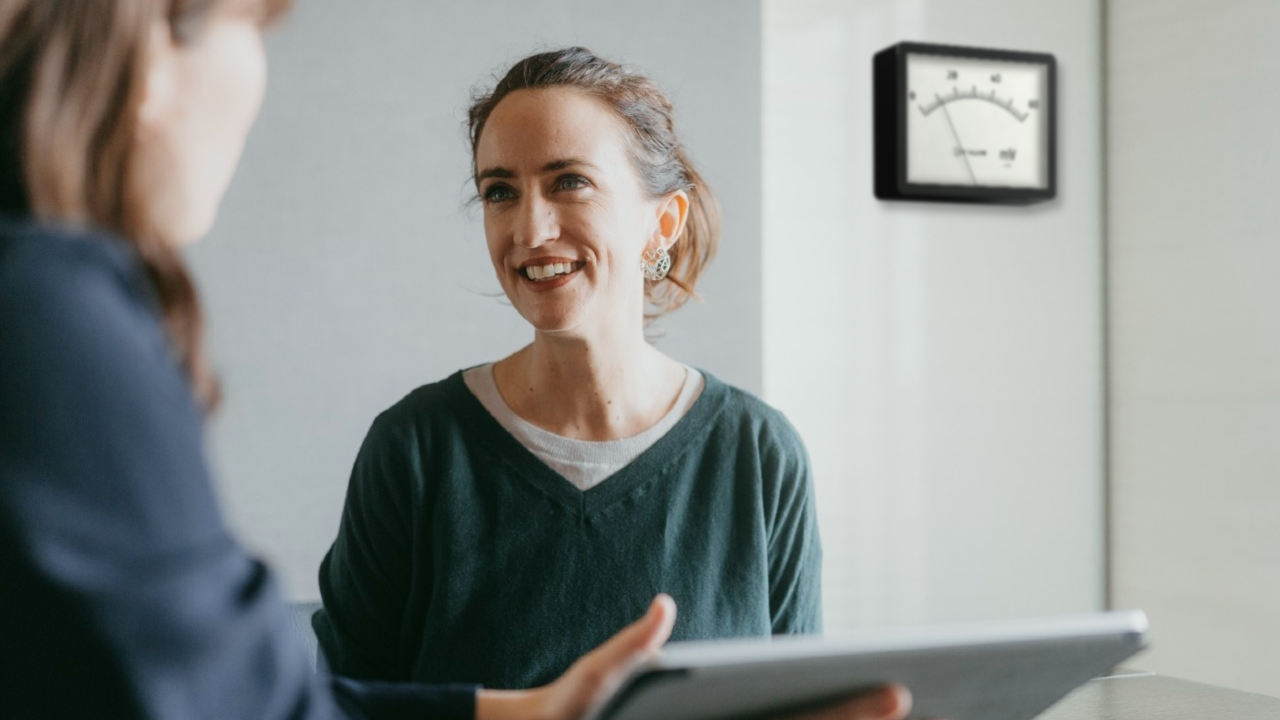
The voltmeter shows 10,mV
